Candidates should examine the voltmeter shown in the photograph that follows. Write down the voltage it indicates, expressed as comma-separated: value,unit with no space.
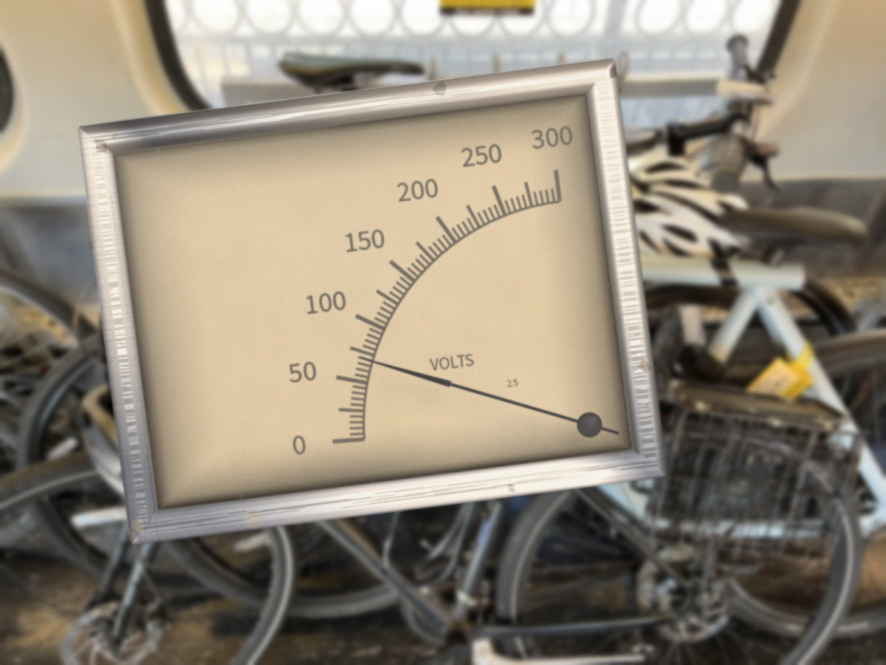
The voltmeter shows 70,V
